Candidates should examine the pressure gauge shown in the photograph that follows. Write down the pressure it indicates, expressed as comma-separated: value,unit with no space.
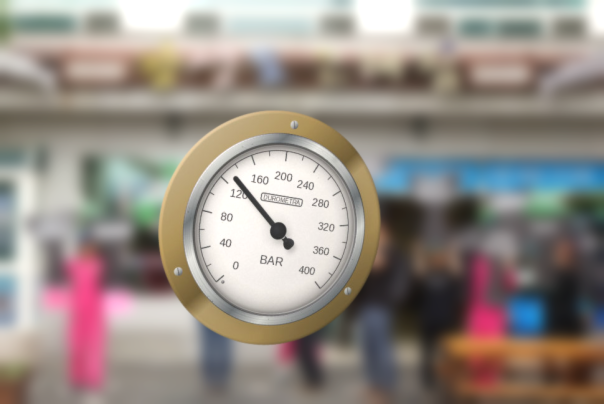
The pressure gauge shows 130,bar
